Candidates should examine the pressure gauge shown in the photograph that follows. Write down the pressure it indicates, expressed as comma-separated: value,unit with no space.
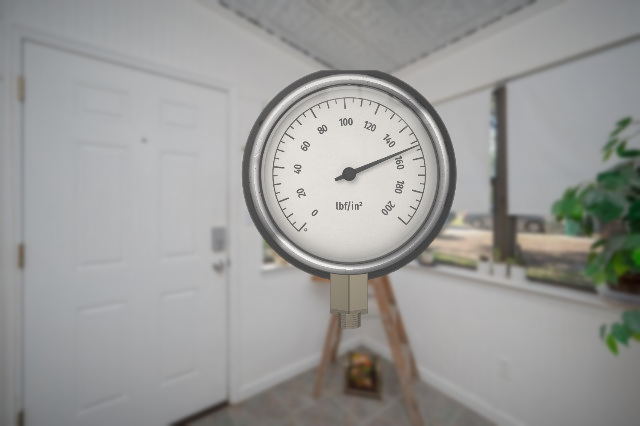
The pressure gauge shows 152.5,psi
